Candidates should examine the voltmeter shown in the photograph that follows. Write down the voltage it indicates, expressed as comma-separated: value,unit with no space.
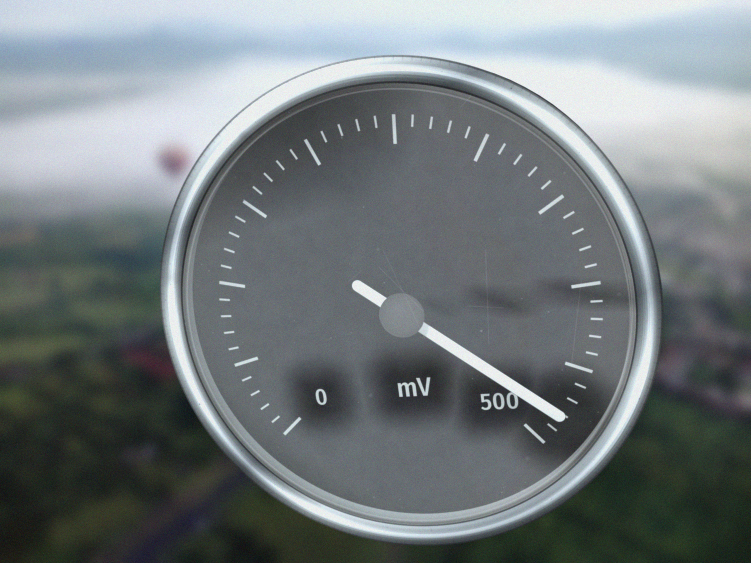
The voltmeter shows 480,mV
